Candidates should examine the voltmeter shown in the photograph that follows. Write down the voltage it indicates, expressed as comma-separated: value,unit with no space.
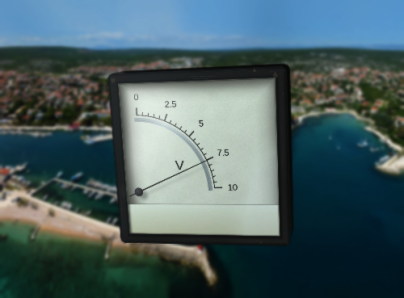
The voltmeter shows 7.5,V
